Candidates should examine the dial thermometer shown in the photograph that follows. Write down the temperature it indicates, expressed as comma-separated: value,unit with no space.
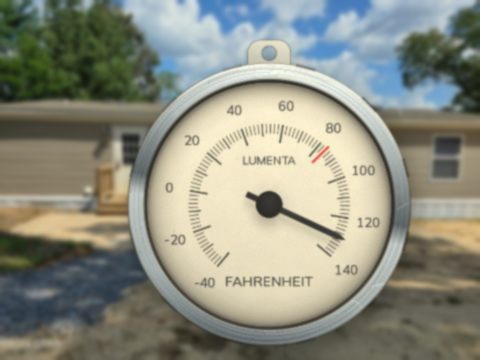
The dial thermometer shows 130,°F
